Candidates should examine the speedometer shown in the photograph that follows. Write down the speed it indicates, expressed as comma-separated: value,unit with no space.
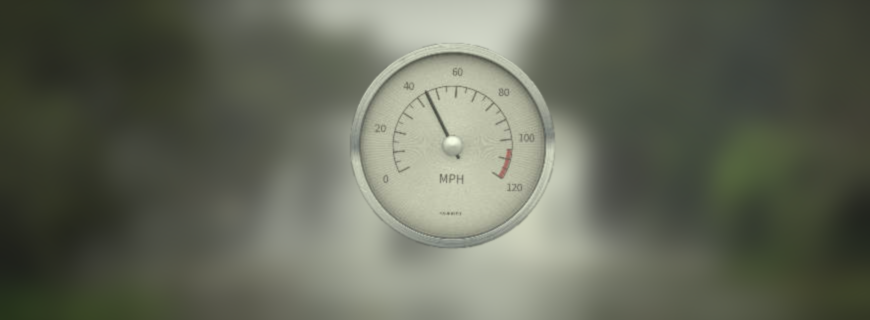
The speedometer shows 45,mph
